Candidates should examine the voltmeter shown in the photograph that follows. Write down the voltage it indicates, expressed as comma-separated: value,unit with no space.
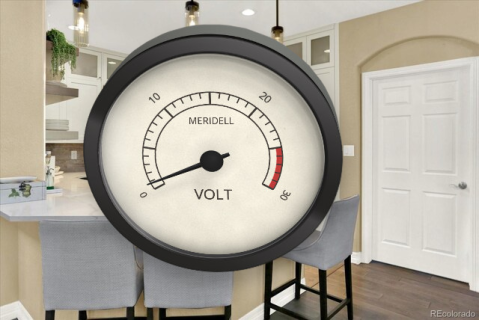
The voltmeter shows 1,V
